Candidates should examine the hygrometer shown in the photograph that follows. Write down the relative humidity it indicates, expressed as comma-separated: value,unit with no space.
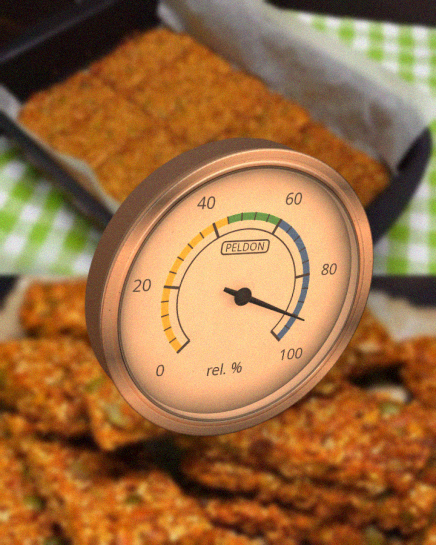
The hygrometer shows 92,%
